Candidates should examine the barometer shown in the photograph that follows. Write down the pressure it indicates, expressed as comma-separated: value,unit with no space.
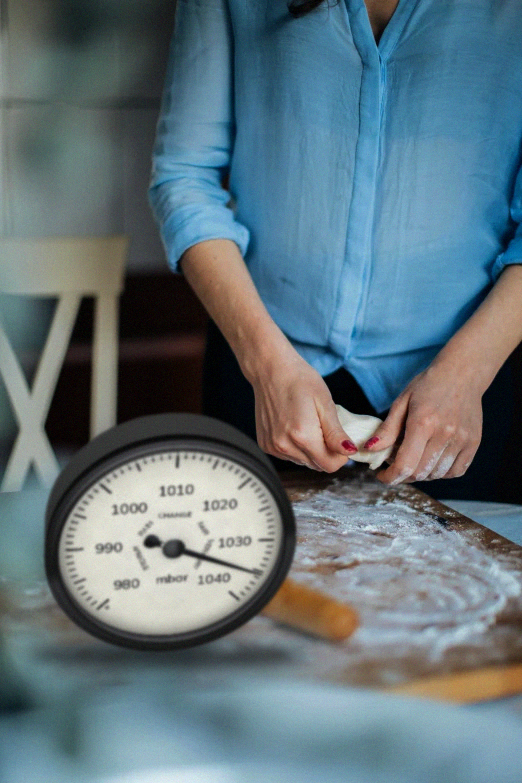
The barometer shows 1035,mbar
